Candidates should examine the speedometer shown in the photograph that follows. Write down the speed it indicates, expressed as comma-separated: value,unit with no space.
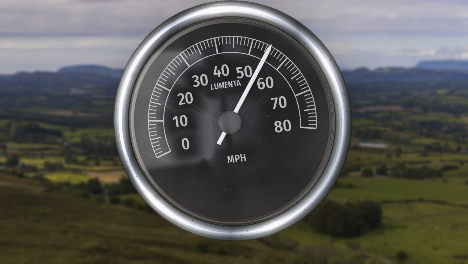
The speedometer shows 55,mph
